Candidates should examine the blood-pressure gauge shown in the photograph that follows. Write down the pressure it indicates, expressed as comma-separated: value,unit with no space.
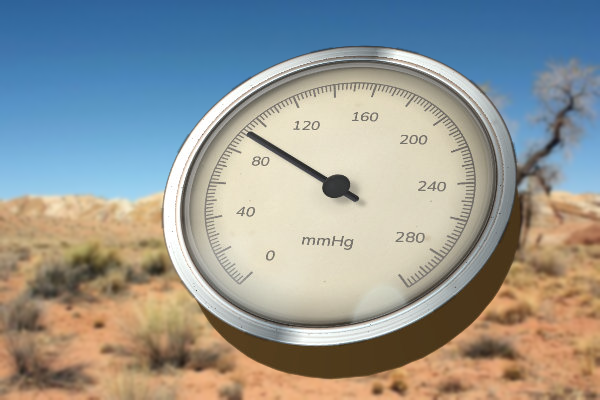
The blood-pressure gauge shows 90,mmHg
